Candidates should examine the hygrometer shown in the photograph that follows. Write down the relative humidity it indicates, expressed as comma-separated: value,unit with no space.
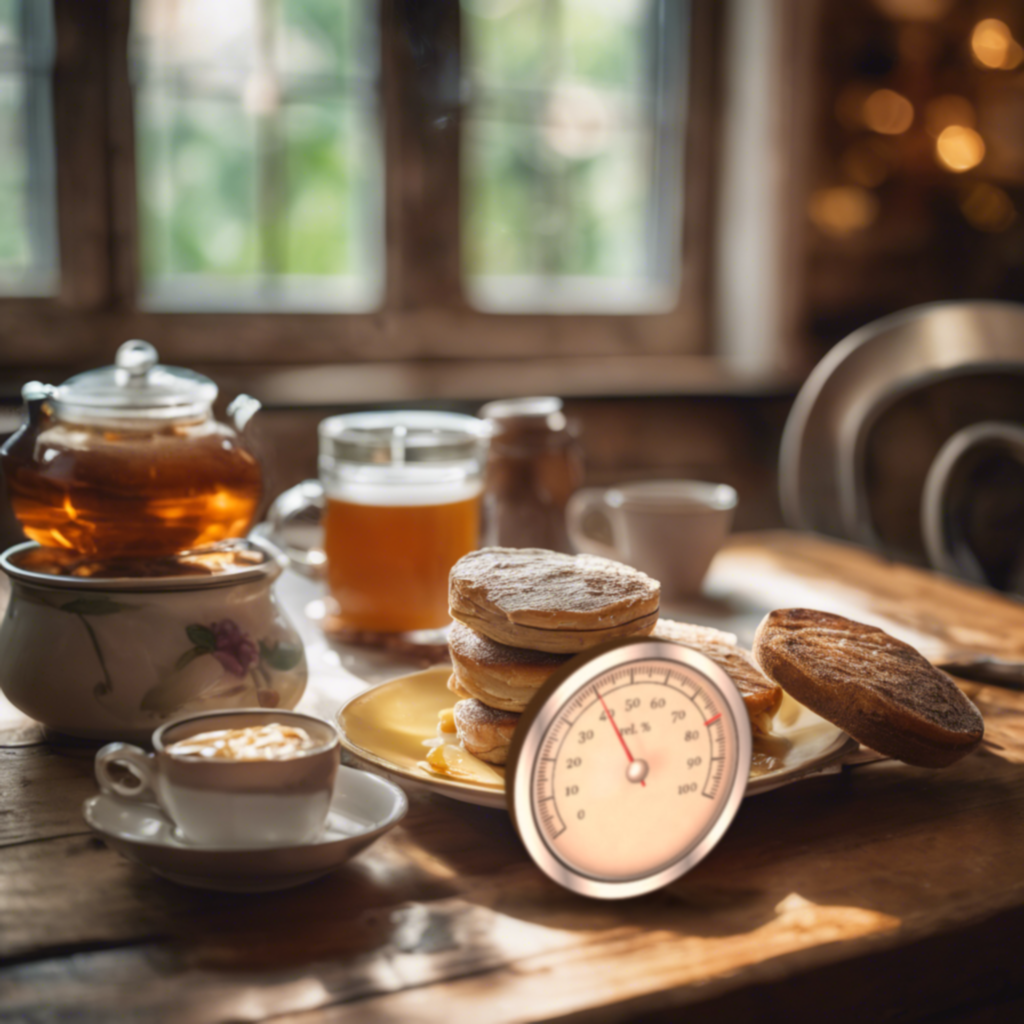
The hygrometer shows 40,%
